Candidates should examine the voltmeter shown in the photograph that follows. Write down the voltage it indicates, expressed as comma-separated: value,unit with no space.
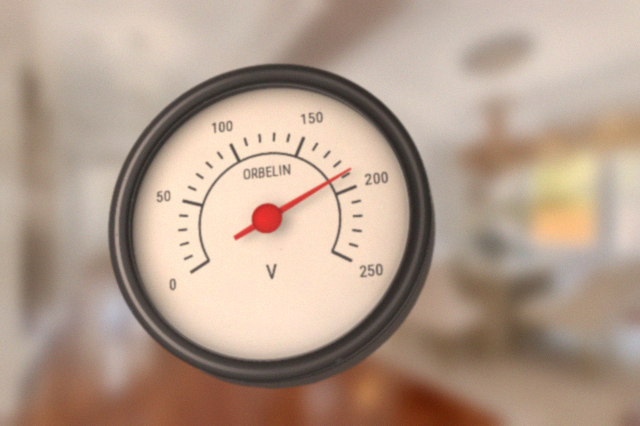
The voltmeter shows 190,V
